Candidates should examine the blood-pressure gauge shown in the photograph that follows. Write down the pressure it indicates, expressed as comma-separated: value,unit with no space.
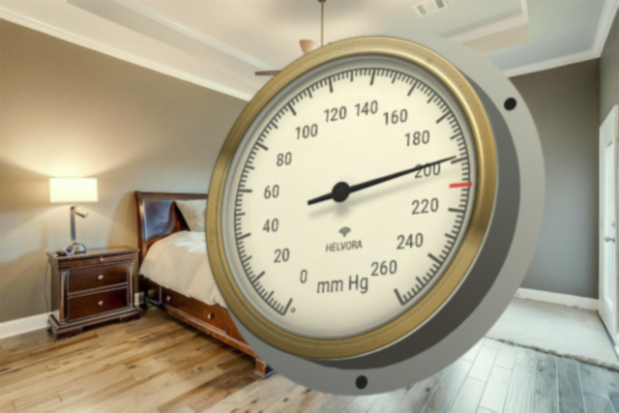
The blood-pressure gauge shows 200,mmHg
